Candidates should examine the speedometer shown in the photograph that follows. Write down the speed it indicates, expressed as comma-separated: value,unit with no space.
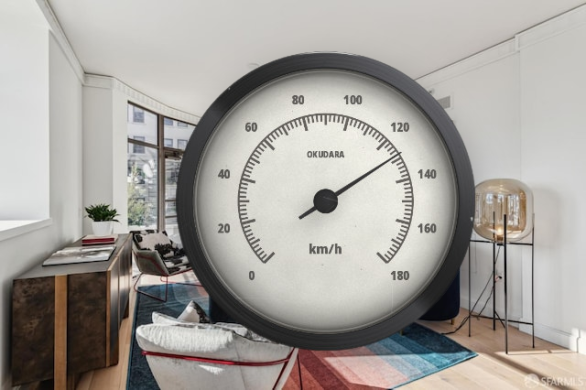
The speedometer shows 128,km/h
